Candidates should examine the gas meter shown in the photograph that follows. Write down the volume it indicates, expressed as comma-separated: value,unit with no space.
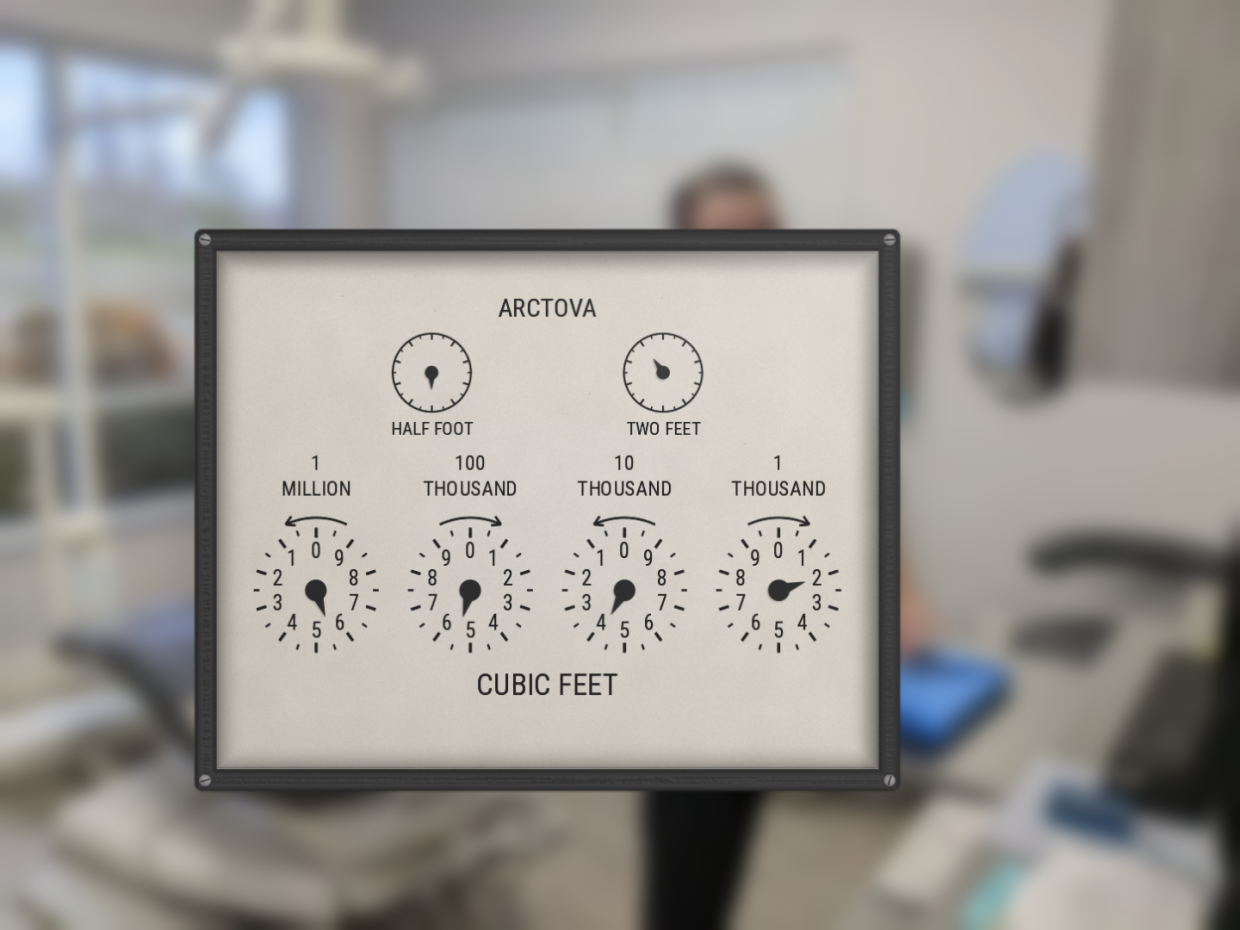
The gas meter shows 554200,ft³
